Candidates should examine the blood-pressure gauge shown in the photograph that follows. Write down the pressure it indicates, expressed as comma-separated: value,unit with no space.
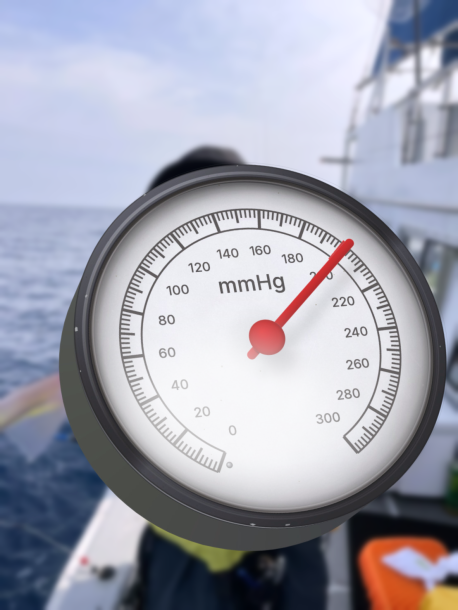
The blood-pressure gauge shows 200,mmHg
